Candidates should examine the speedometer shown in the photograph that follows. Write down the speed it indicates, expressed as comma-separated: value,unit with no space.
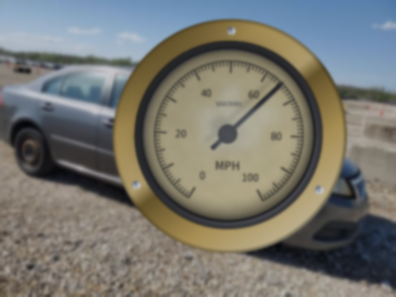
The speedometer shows 65,mph
